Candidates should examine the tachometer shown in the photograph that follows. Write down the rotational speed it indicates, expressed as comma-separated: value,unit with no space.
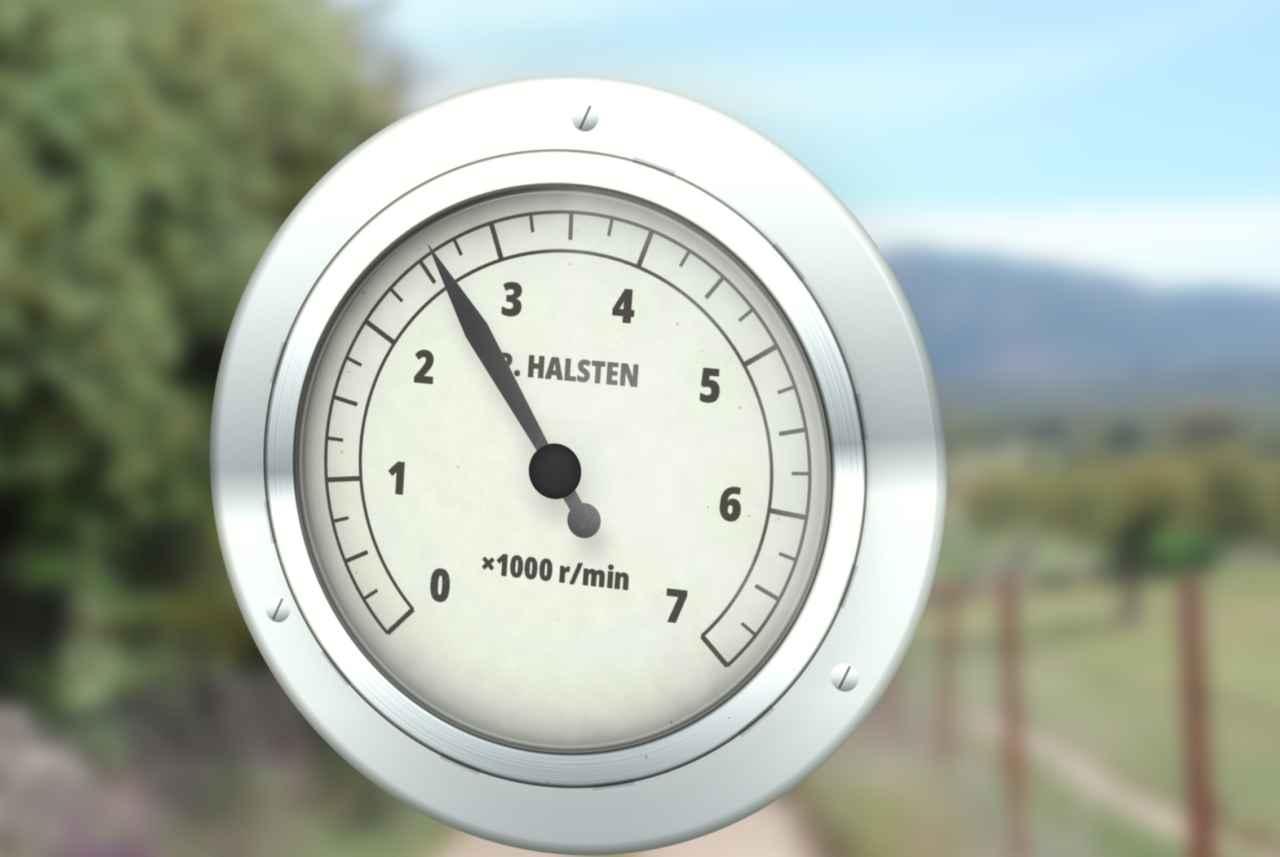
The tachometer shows 2625,rpm
